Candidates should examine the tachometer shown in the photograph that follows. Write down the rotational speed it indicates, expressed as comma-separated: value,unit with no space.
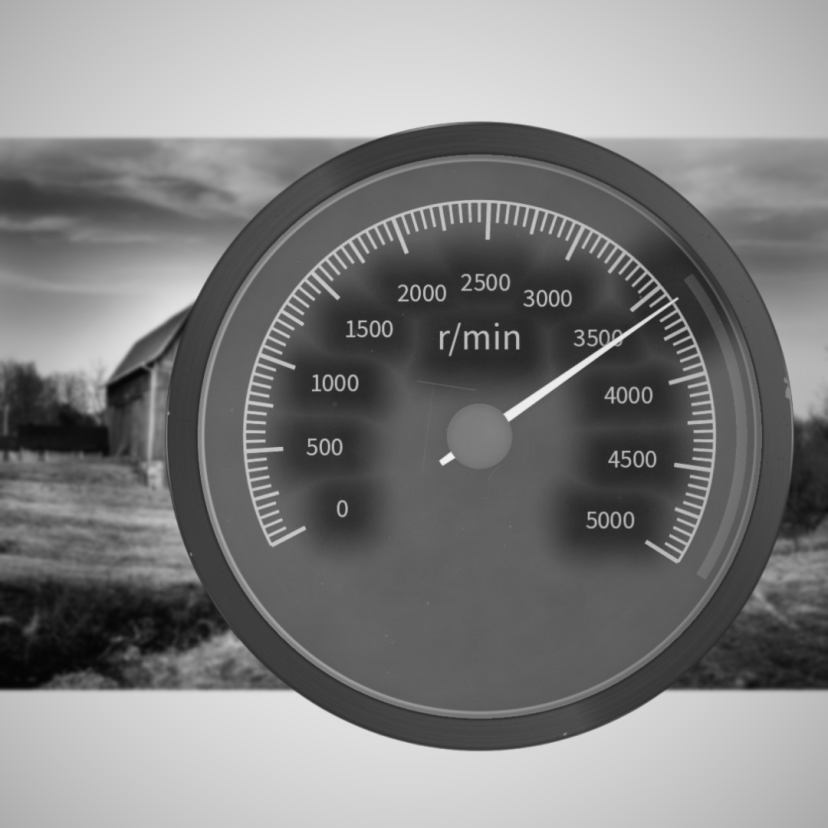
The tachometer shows 3600,rpm
